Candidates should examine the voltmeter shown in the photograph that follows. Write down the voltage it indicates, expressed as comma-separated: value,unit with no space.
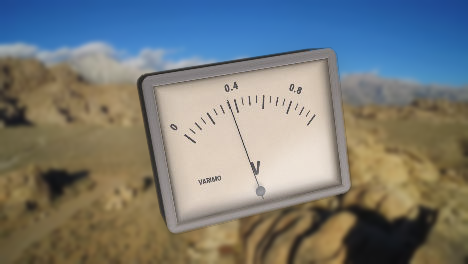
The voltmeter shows 0.35,V
